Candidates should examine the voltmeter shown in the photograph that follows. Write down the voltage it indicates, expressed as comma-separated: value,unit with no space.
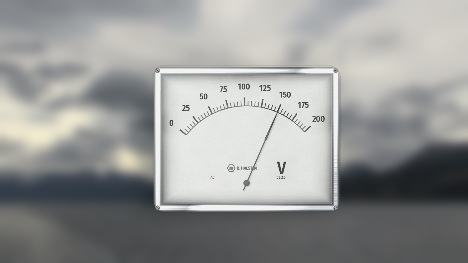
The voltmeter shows 150,V
